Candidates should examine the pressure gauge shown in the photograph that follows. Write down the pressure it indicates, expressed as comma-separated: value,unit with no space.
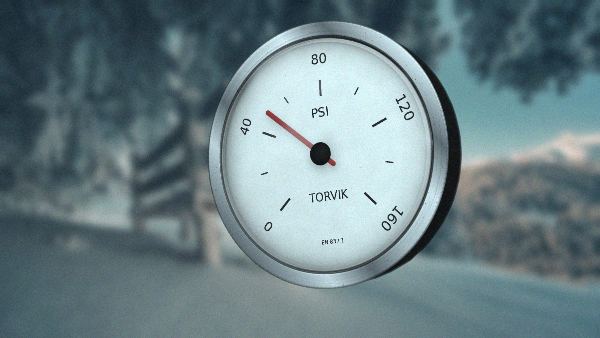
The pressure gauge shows 50,psi
